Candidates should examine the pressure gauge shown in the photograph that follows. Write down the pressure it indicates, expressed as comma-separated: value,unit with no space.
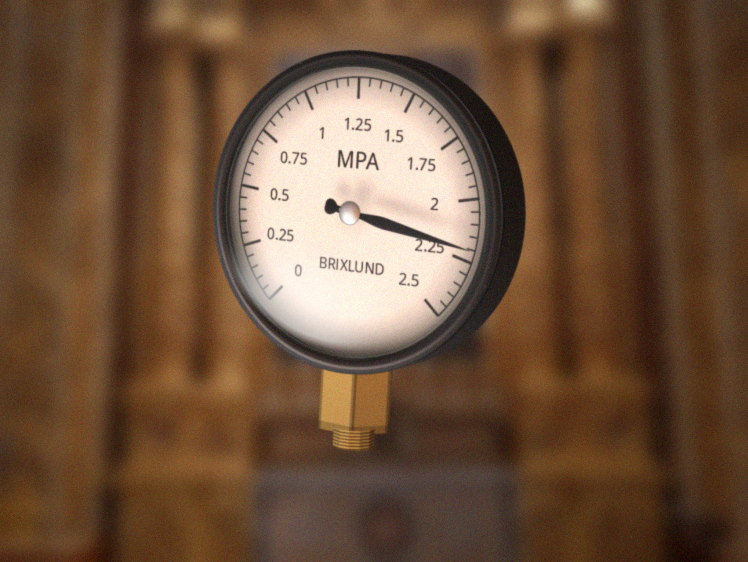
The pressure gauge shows 2.2,MPa
